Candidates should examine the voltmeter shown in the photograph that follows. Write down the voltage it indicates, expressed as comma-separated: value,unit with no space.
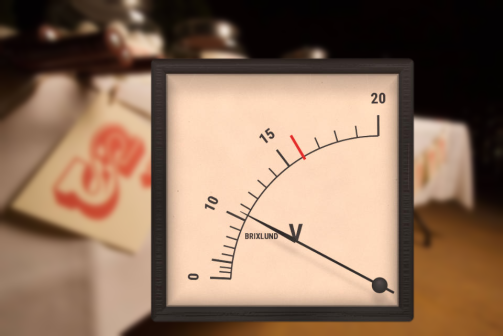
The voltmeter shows 10.5,V
